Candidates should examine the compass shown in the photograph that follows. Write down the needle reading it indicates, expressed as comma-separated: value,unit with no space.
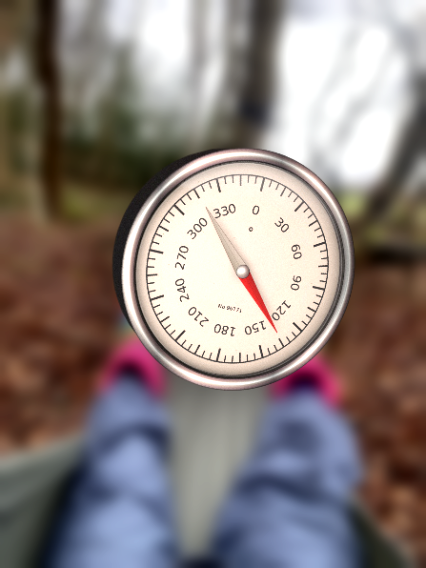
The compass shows 135,°
